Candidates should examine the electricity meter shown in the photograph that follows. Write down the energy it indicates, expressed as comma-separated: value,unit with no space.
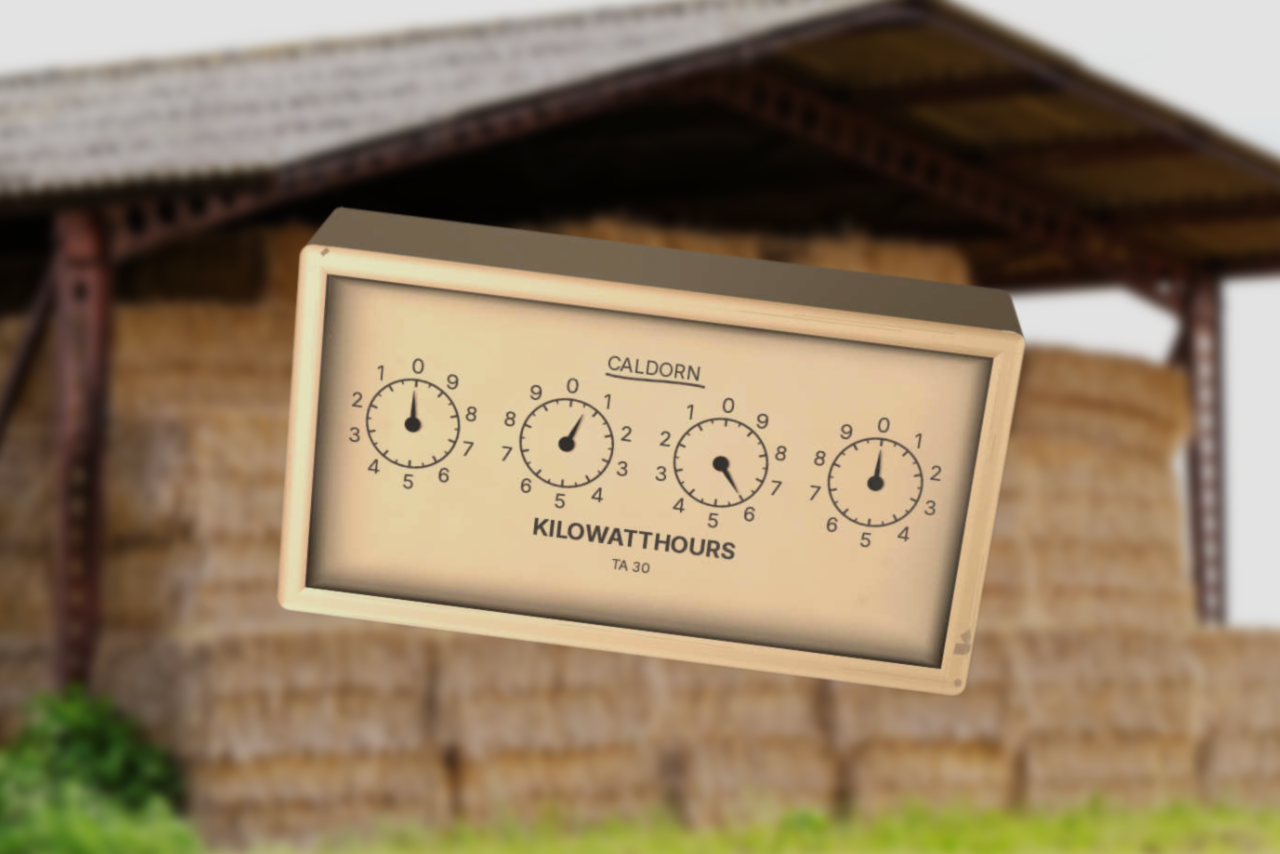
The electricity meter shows 60,kWh
